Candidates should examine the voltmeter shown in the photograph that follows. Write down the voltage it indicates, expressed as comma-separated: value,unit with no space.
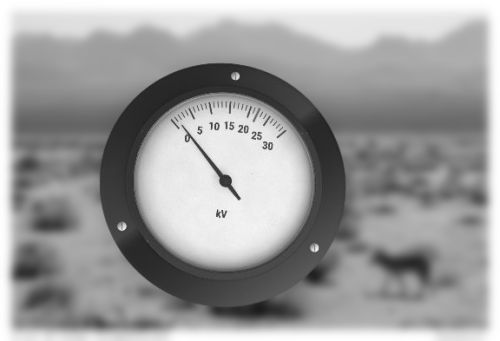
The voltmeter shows 1,kV
